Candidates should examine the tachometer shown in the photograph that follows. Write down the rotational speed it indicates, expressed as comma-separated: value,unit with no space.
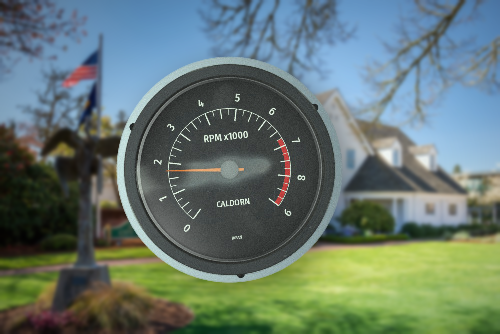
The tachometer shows 1750,rpm
